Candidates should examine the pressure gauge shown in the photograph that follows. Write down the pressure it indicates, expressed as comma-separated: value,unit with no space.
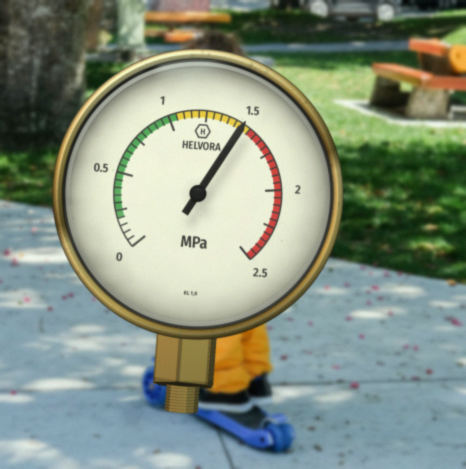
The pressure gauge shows 1.5,MPa
